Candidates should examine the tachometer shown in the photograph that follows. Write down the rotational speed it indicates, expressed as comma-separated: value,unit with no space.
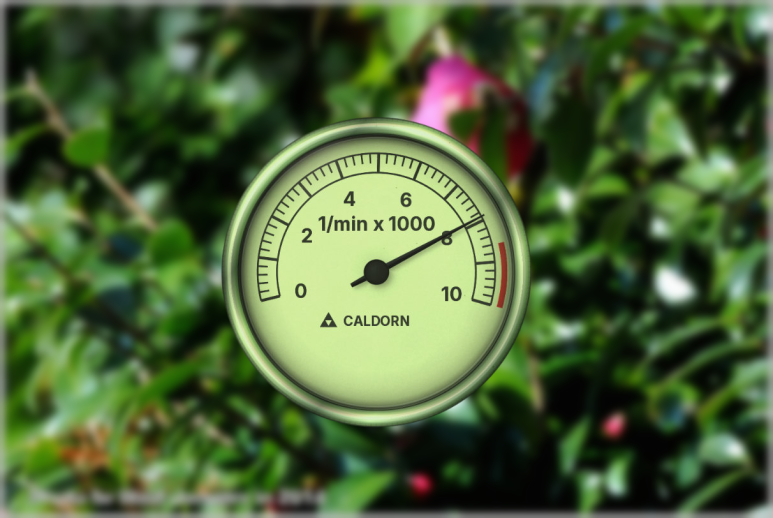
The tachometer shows 7900,rpm
